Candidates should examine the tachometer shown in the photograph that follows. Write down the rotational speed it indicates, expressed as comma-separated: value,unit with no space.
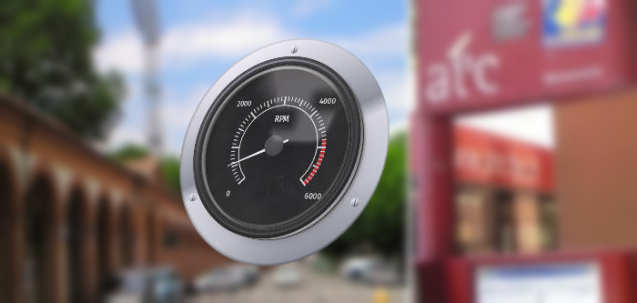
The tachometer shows 500,rpm
